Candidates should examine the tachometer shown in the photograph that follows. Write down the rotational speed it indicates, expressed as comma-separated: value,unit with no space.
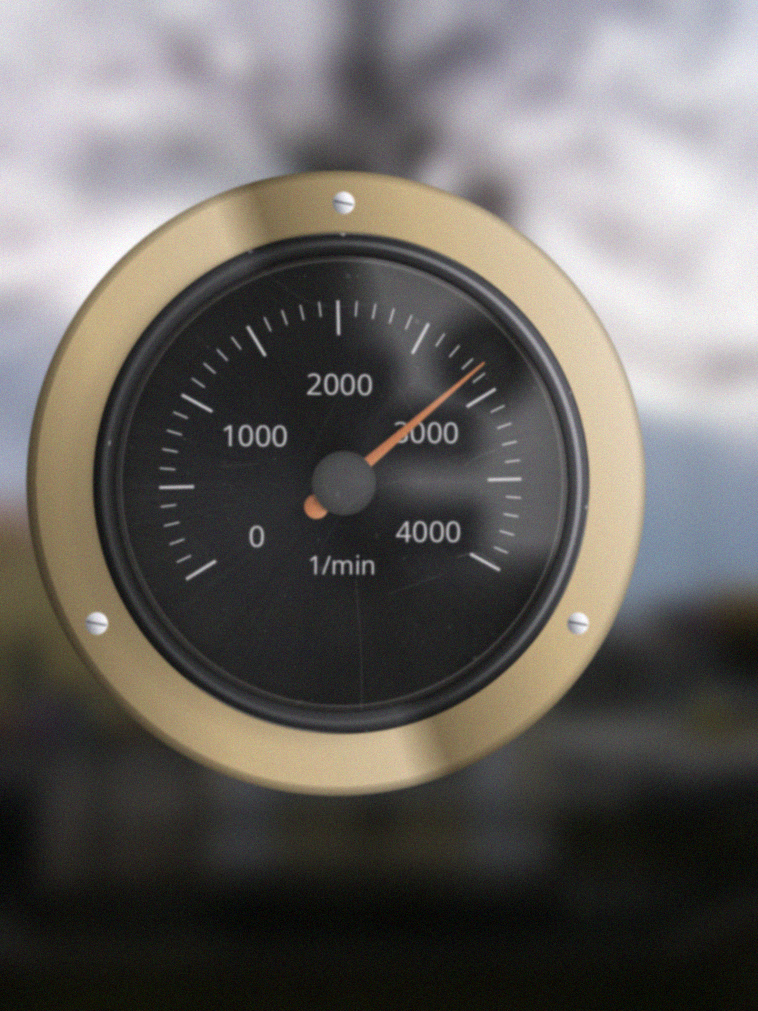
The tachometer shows 2850,rpm
